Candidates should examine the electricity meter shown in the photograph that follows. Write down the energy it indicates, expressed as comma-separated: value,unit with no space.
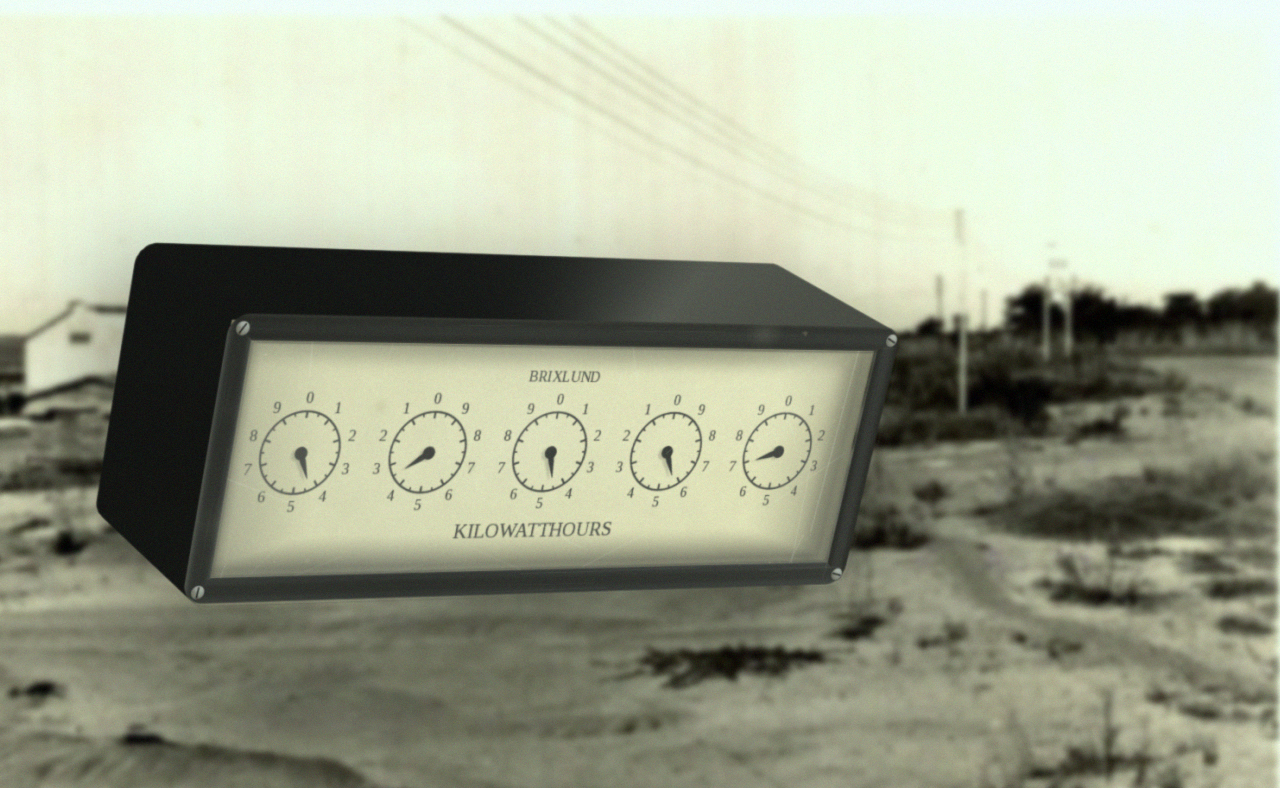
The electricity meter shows 43457,kWh
